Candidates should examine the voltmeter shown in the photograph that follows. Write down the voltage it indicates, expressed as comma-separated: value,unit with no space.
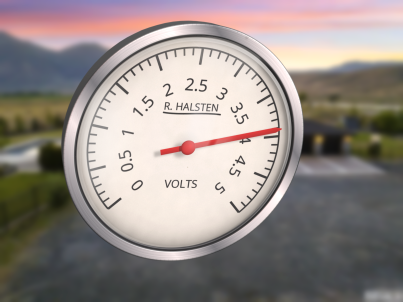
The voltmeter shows 3.9,V
